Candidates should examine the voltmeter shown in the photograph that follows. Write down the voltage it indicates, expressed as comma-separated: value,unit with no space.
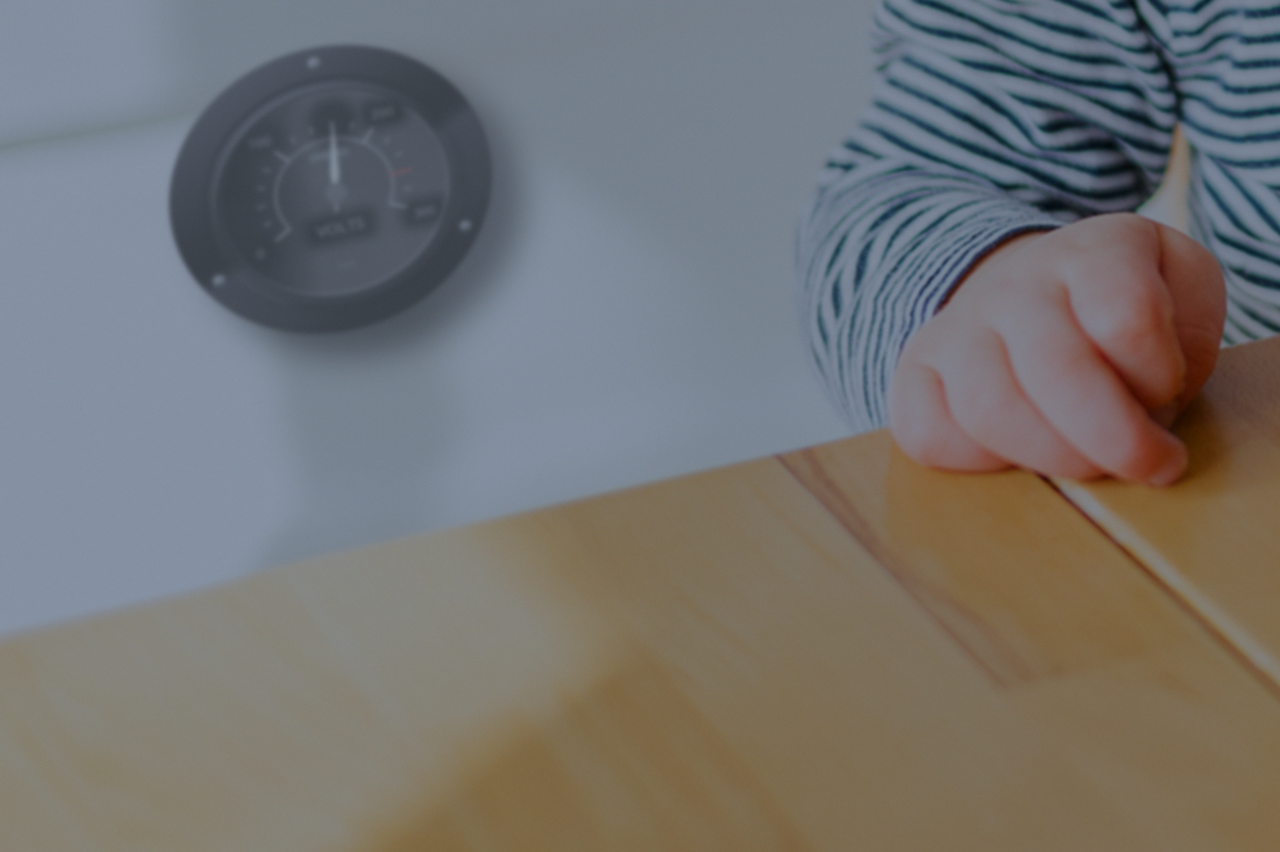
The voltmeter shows 160,V
